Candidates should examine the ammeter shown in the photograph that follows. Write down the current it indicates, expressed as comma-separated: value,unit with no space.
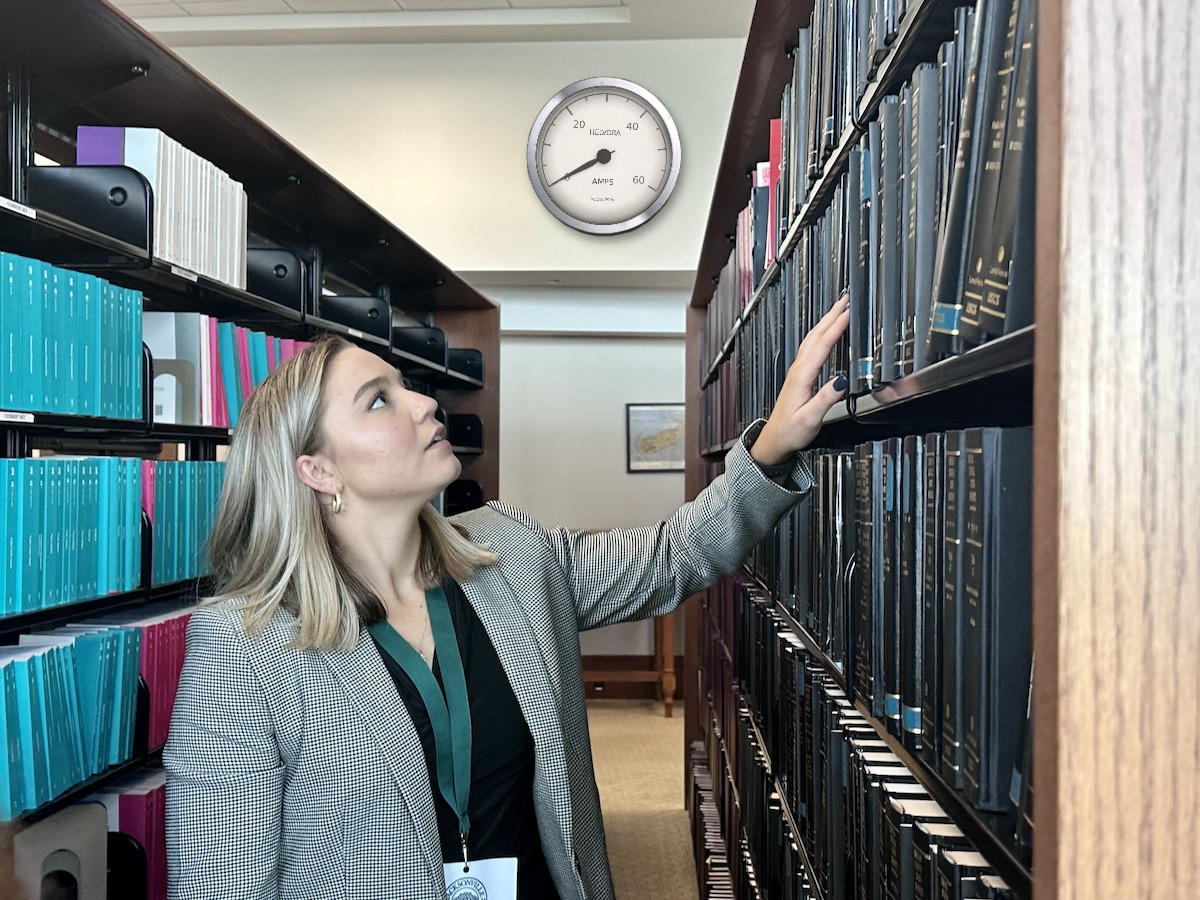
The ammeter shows 0,A
